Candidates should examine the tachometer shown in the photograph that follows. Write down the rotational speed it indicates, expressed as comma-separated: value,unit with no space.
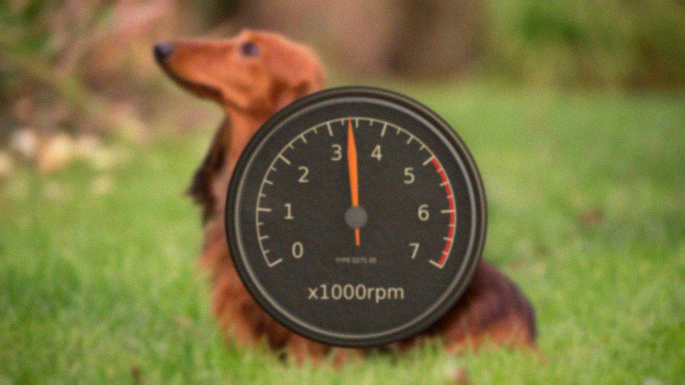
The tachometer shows 3375,rpm
